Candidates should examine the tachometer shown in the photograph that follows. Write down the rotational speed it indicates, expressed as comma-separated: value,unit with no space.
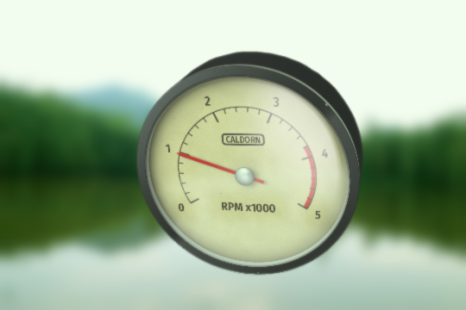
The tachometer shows 1000,rpm
